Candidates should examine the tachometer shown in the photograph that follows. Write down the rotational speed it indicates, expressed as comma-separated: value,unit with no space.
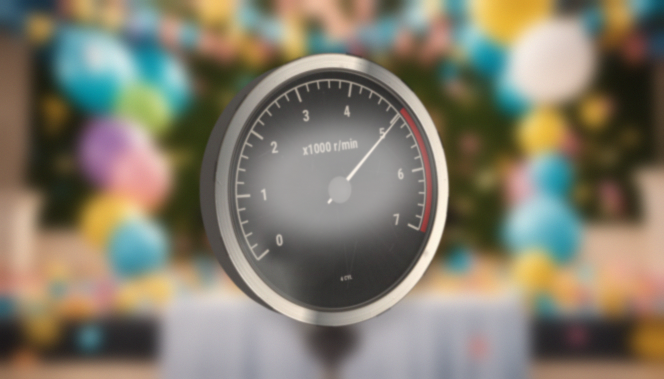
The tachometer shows 5000,rpm
